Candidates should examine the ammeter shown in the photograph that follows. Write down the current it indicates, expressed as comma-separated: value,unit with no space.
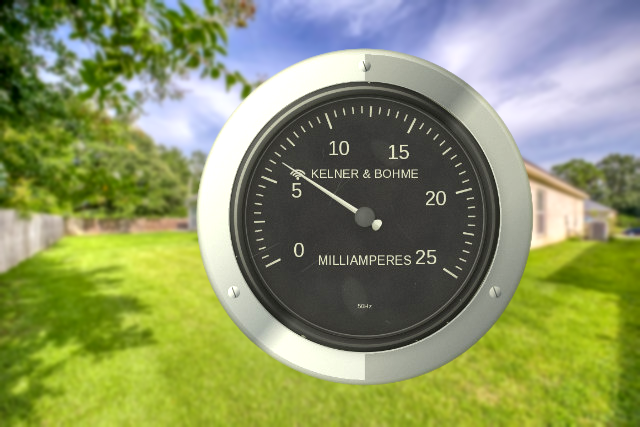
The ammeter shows 6.25,mA
